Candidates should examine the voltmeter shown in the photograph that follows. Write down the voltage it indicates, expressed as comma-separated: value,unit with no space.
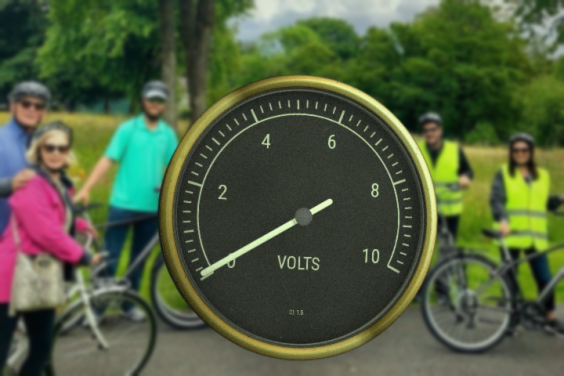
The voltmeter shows 0.1,V
